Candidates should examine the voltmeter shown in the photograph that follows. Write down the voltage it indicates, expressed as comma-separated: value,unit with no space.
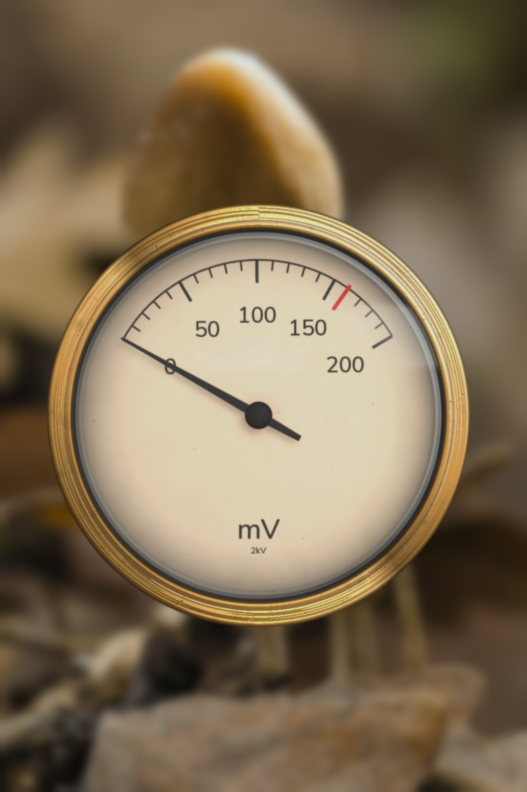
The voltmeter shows 0,mV
